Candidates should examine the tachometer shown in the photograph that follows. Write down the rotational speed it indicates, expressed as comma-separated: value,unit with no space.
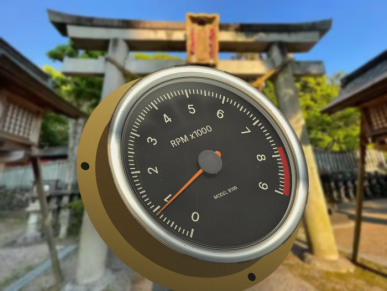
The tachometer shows 900,rpm
